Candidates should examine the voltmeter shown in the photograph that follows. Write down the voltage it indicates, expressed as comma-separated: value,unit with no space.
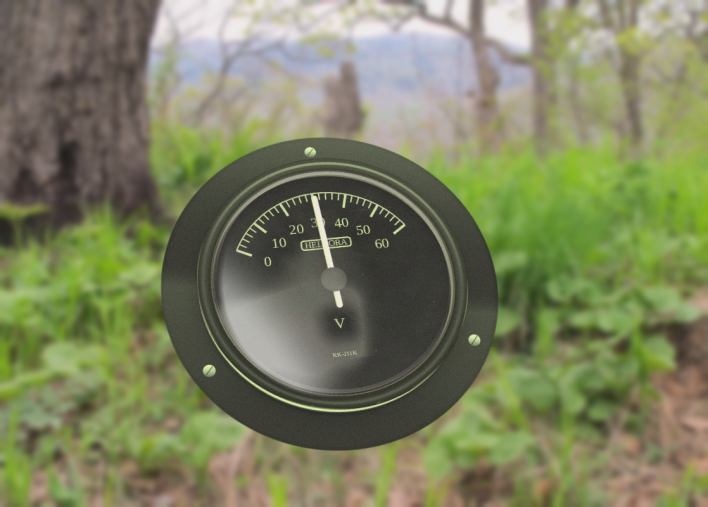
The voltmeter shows 30,V
